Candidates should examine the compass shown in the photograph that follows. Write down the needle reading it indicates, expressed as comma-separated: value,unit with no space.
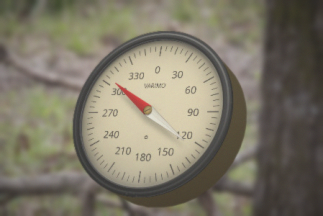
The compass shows 305,°
